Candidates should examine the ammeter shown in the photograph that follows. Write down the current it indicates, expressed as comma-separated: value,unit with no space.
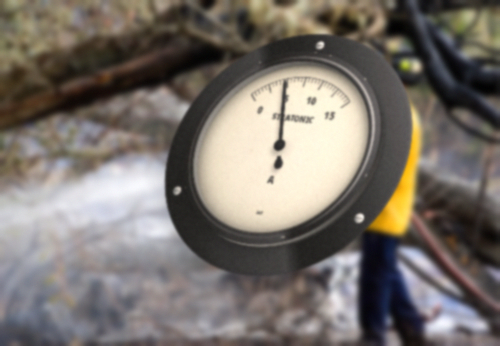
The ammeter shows 5,A
